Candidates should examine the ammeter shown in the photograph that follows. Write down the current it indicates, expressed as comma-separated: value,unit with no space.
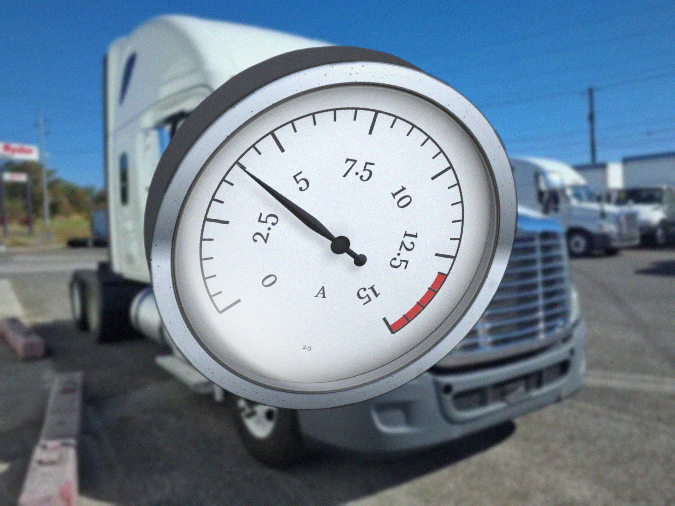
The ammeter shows 4,A
